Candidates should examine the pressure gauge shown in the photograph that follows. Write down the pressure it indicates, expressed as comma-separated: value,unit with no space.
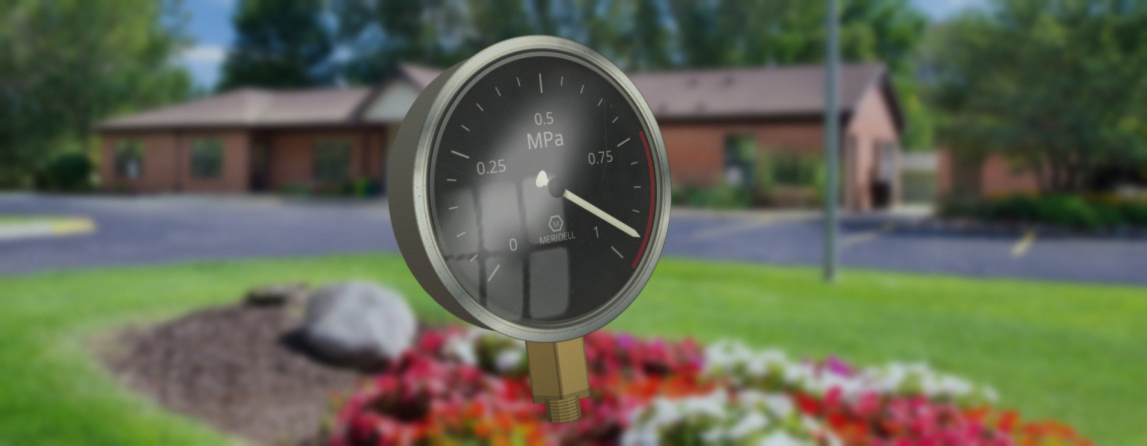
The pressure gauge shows 0.95,MPa
